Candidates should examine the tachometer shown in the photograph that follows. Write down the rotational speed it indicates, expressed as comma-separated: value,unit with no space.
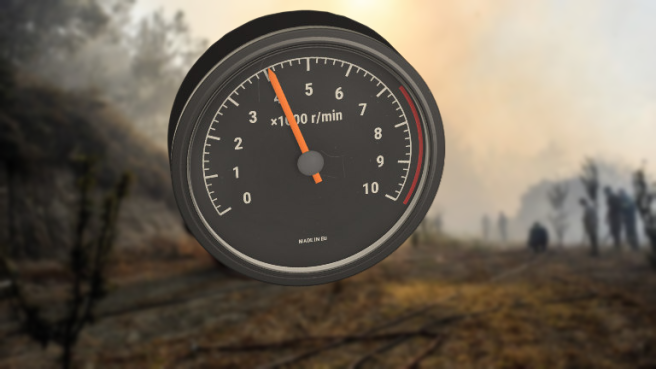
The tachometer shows 4100,rpm
